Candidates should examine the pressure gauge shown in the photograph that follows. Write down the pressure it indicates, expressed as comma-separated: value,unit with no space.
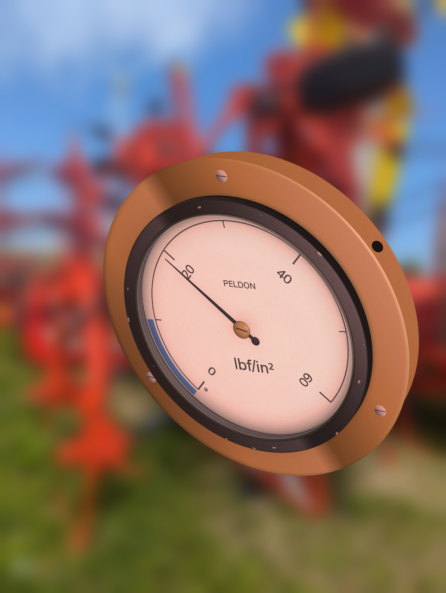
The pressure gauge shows 20,psi
